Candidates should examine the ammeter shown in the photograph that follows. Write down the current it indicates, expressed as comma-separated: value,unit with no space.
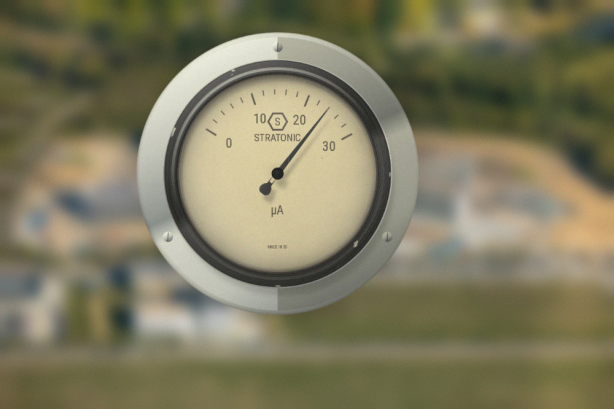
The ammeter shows 24,µA
